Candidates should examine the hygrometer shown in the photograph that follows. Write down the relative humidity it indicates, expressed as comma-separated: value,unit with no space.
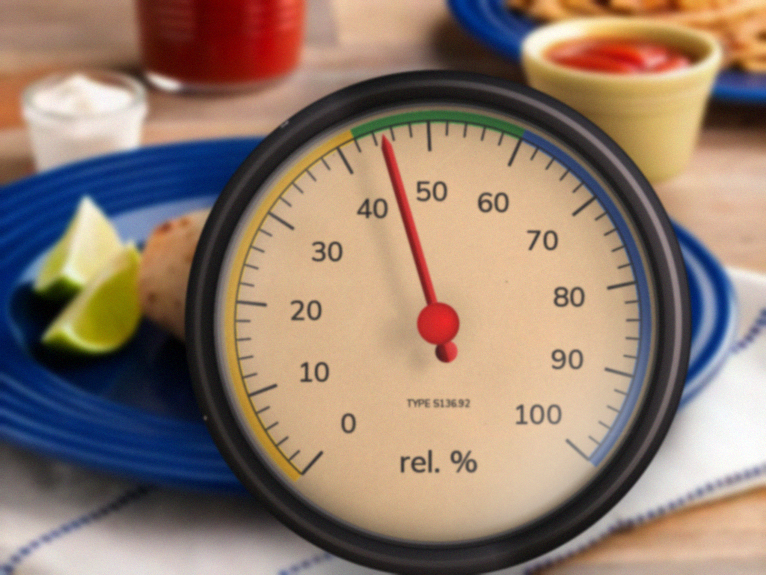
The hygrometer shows 45,%
